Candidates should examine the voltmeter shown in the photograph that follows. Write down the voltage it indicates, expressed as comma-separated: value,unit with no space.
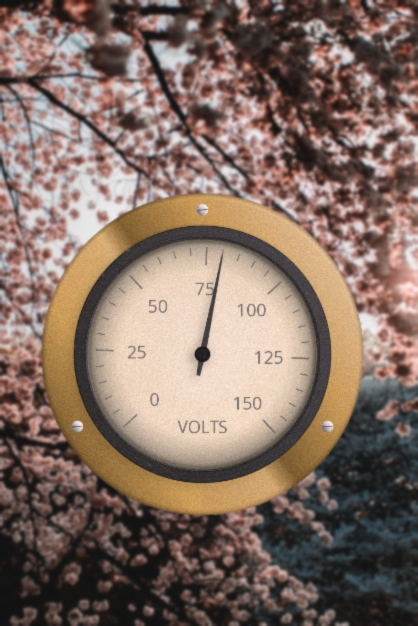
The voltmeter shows 80,V
